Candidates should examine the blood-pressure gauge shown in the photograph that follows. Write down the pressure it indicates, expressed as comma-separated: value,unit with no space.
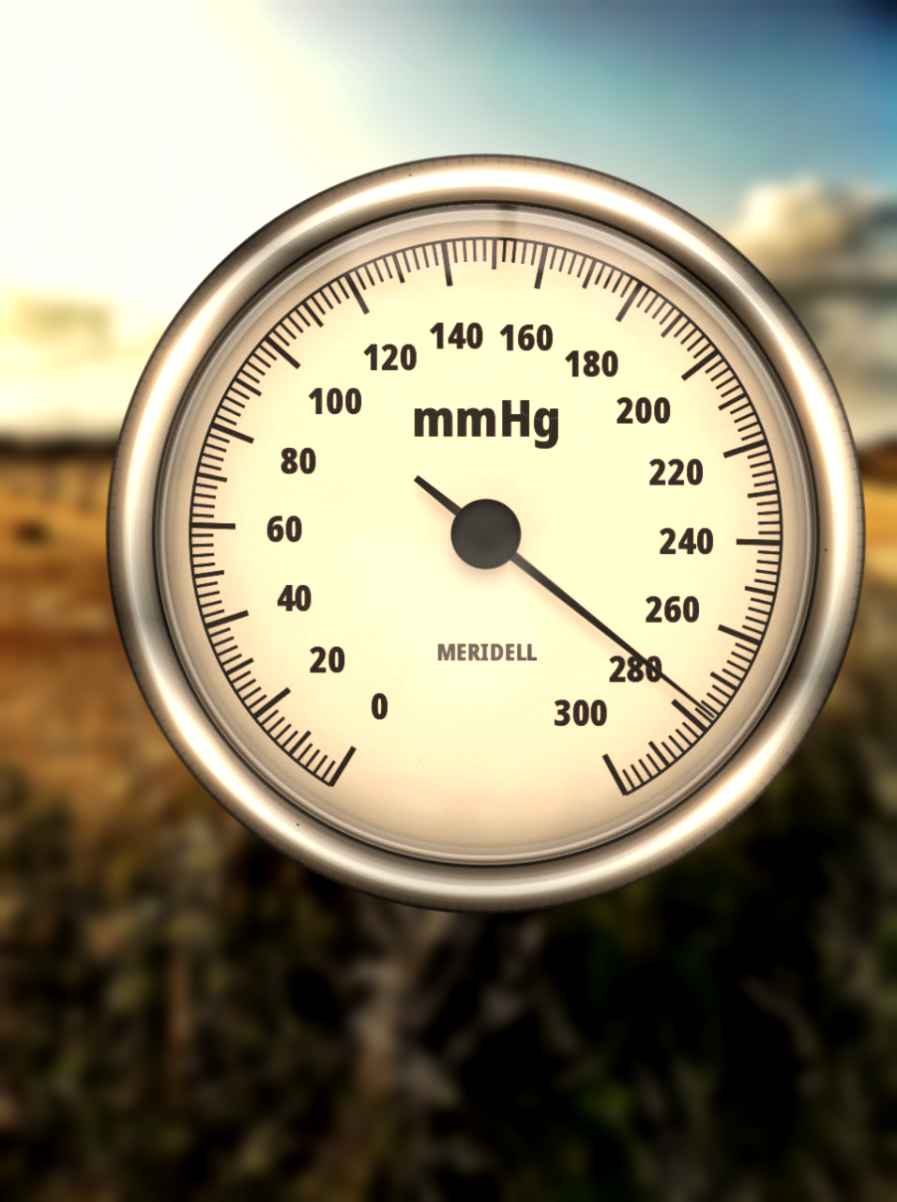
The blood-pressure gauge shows 277,mmHg
